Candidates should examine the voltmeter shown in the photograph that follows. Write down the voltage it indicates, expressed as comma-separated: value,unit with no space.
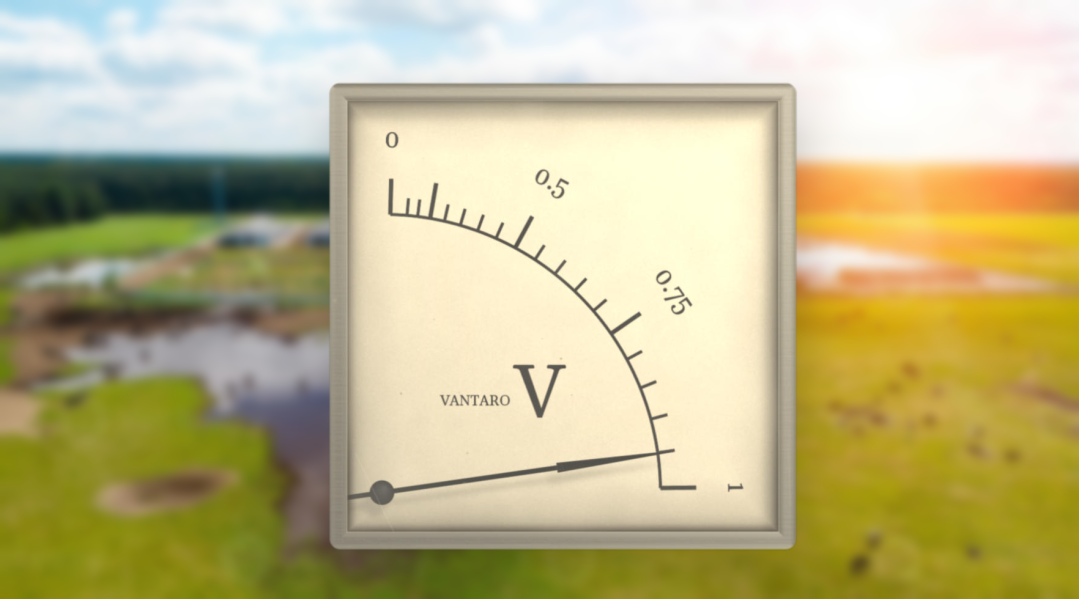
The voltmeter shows 0.95,V
